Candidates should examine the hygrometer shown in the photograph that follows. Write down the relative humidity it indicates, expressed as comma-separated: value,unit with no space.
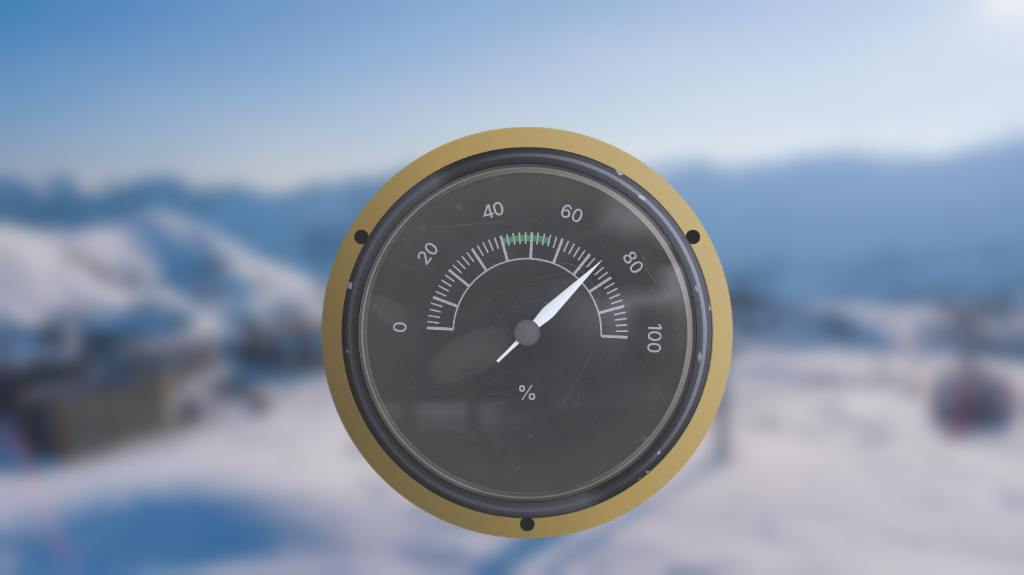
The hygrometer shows 74,%
